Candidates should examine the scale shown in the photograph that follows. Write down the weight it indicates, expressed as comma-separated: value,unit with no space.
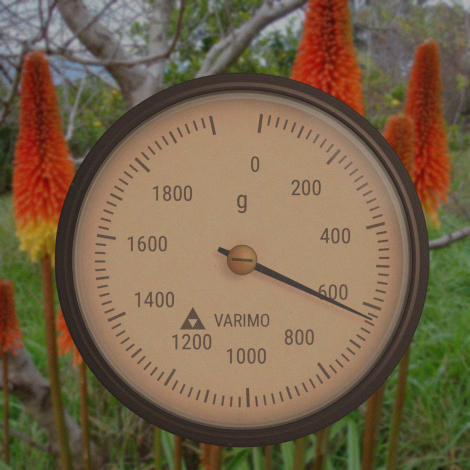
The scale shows 630,g
